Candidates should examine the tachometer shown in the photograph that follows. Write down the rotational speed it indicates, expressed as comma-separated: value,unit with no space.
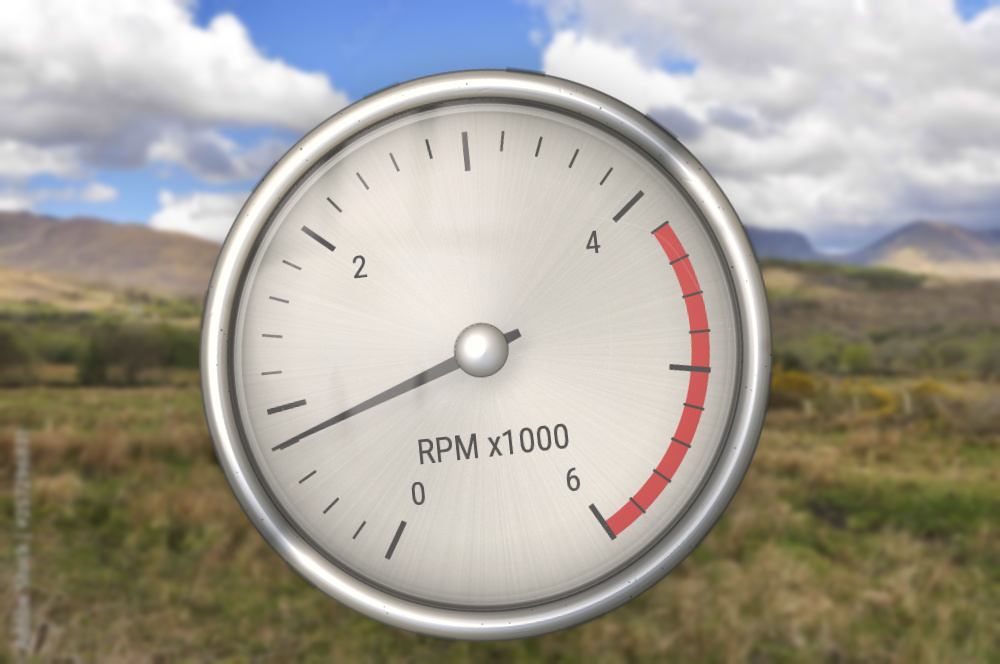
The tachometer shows 800,rpm
